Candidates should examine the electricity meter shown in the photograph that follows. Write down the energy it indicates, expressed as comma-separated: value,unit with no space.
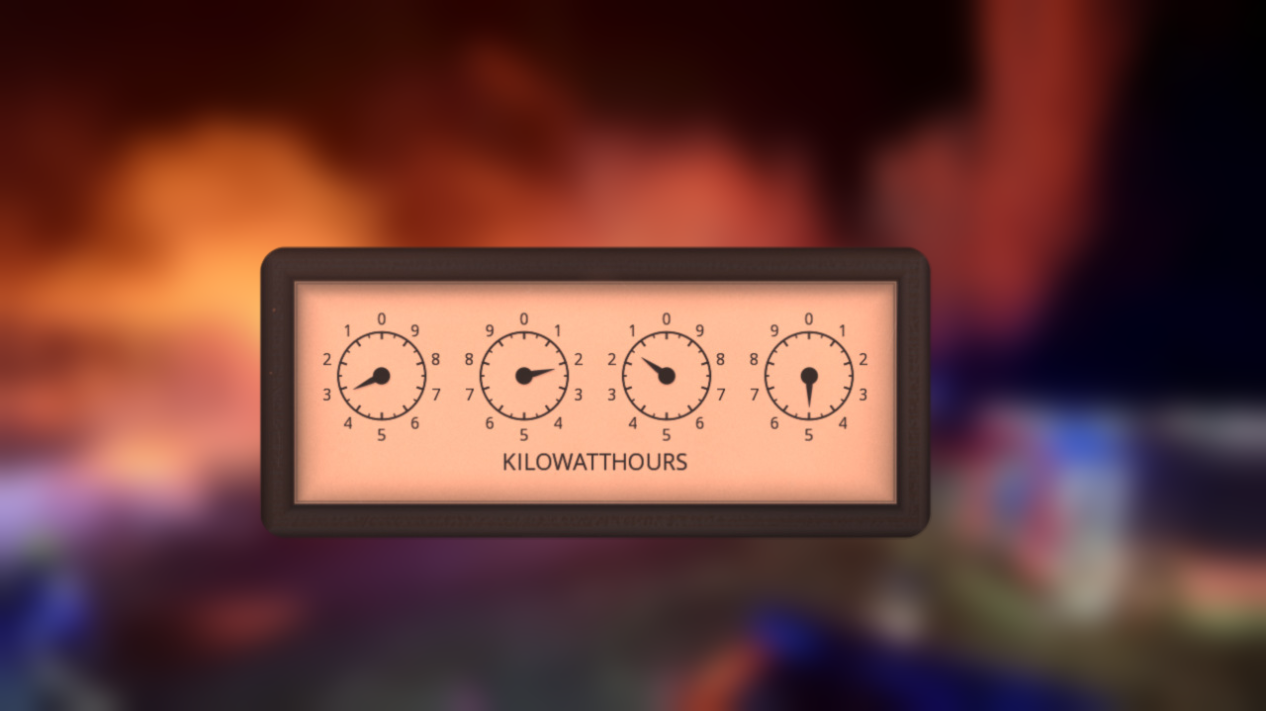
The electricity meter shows 3215,kWh
